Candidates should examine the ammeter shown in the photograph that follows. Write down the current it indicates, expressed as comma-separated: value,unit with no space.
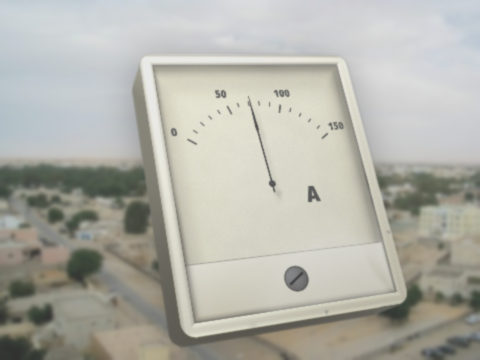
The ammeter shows 70,A
